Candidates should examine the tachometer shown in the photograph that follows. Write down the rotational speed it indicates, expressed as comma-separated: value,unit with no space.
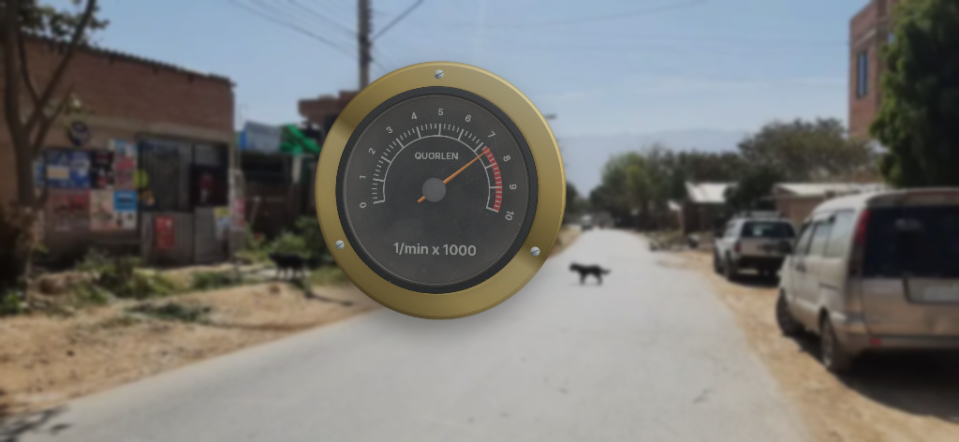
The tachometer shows 7400,rpm
